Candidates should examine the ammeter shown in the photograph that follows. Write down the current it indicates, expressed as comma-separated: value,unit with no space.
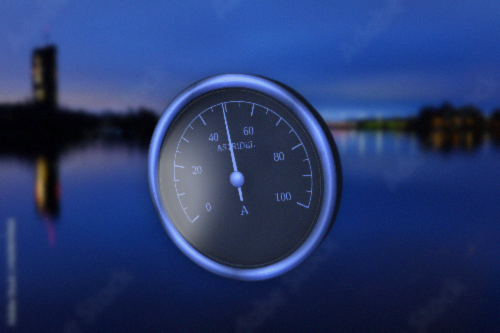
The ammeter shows 50,A
